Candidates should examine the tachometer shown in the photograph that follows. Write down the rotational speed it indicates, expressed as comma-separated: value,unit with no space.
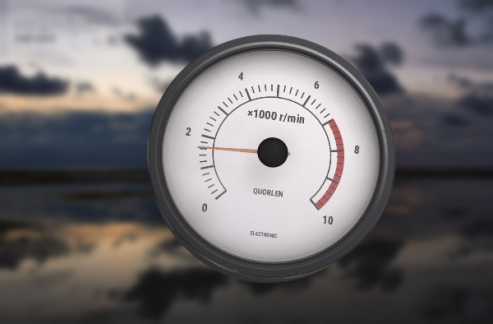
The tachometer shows 1600,rpm
